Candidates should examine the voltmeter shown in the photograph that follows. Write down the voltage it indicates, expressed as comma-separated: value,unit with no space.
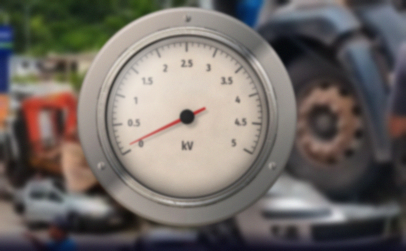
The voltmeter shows 0.1,kV
